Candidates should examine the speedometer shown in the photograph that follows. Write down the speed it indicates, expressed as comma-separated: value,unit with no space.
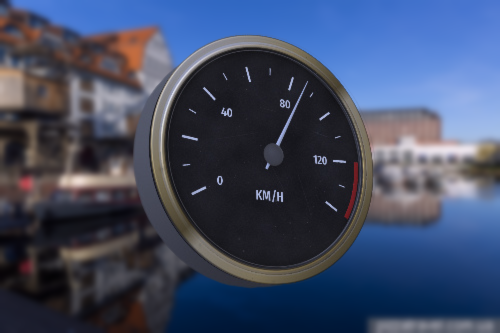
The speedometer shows 85,km/h
